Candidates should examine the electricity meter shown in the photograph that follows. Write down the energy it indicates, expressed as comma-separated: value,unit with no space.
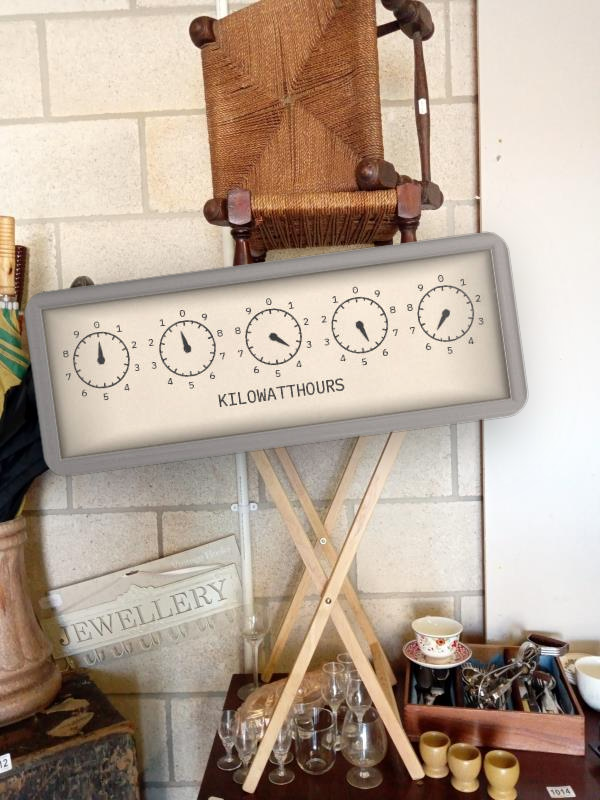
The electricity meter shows 356,kWh
